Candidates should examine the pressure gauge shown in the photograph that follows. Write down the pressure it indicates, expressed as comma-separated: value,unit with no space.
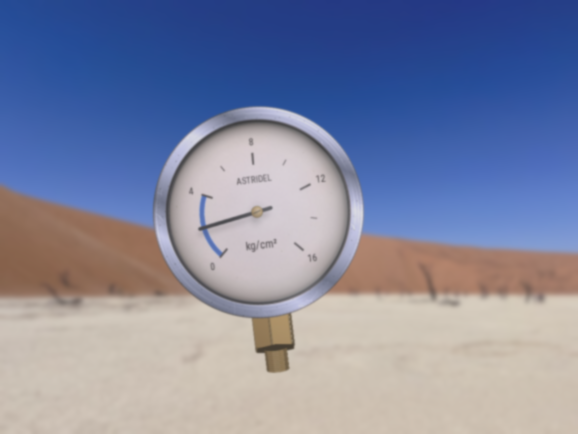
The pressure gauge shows 2,kg/cm²
